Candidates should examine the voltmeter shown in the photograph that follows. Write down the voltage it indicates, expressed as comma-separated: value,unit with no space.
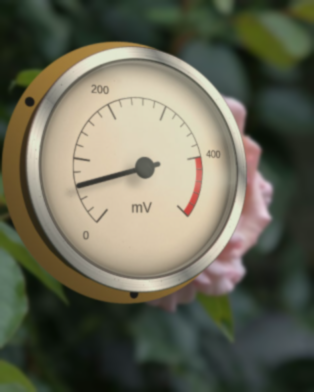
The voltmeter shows 60,mV
